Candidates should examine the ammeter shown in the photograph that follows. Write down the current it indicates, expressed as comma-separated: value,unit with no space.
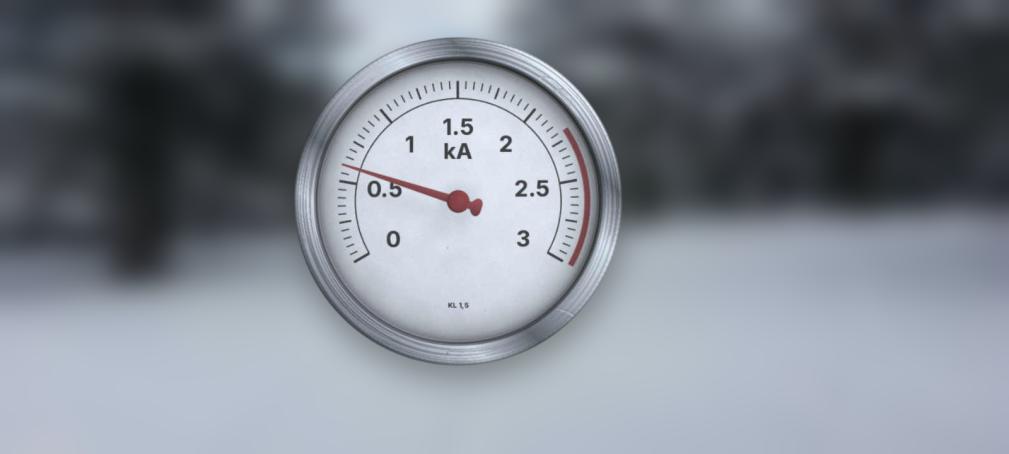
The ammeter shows 0.6,kA
